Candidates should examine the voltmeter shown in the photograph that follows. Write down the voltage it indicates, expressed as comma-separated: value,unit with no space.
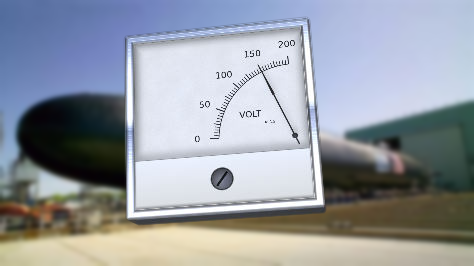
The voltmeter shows 150,V
